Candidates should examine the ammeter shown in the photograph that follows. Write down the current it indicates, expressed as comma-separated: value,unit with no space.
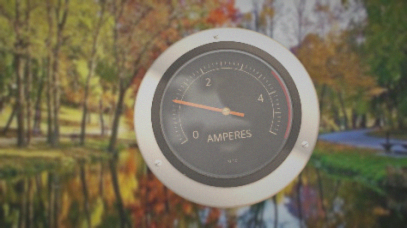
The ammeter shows 1,A
